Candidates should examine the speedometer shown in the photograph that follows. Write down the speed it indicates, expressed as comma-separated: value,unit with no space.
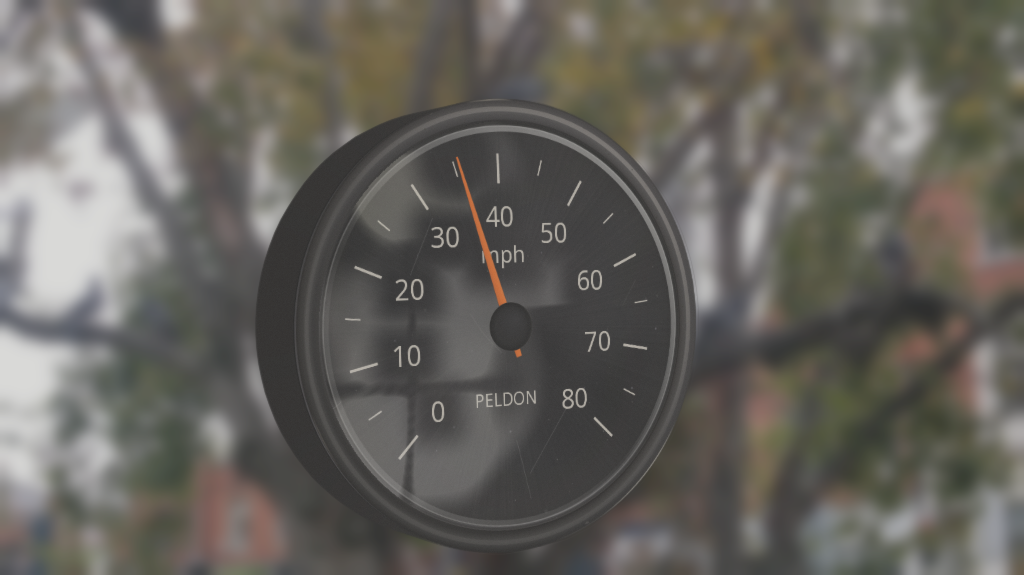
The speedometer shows 35,mph
